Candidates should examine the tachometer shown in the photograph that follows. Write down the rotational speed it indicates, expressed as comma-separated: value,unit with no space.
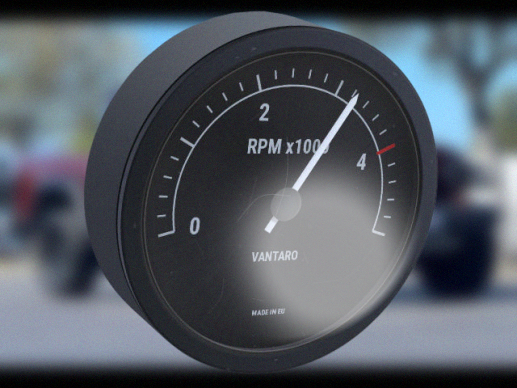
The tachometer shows 3200,rpm
